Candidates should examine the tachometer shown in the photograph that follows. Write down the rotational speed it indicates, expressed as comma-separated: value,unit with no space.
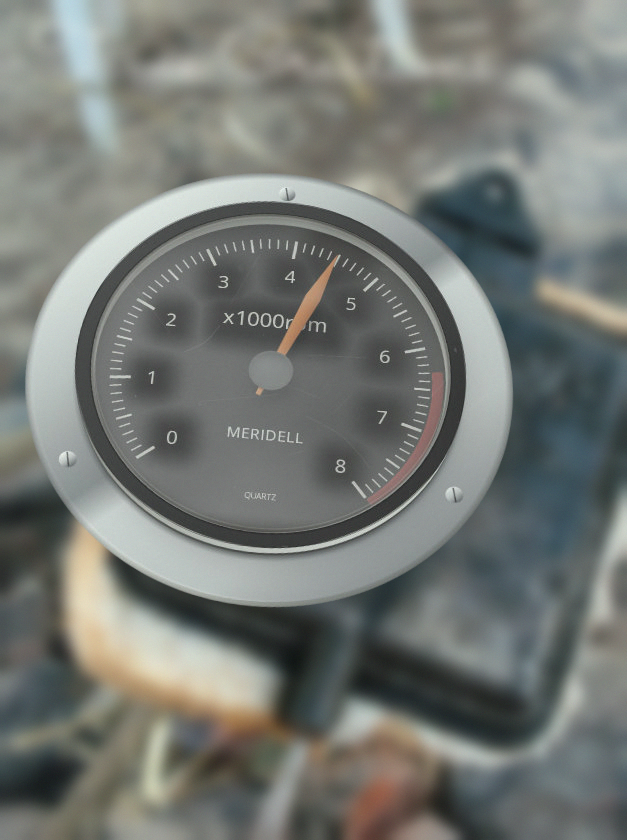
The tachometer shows 4500,rpm
